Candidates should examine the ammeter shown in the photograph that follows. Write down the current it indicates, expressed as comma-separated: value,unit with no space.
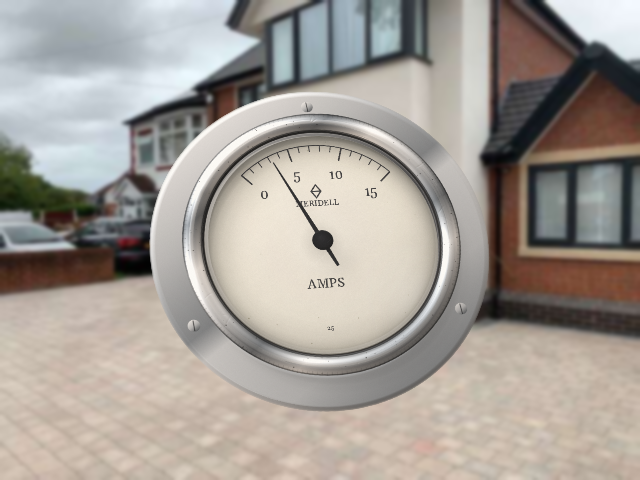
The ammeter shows 3,A
